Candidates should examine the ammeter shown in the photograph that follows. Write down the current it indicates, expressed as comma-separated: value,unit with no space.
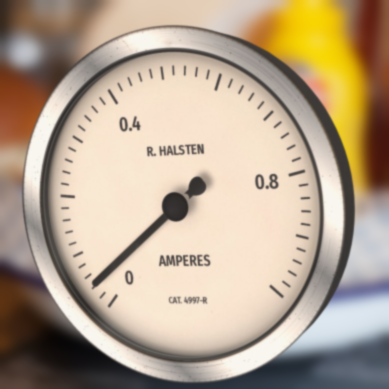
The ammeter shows 0.04,A
